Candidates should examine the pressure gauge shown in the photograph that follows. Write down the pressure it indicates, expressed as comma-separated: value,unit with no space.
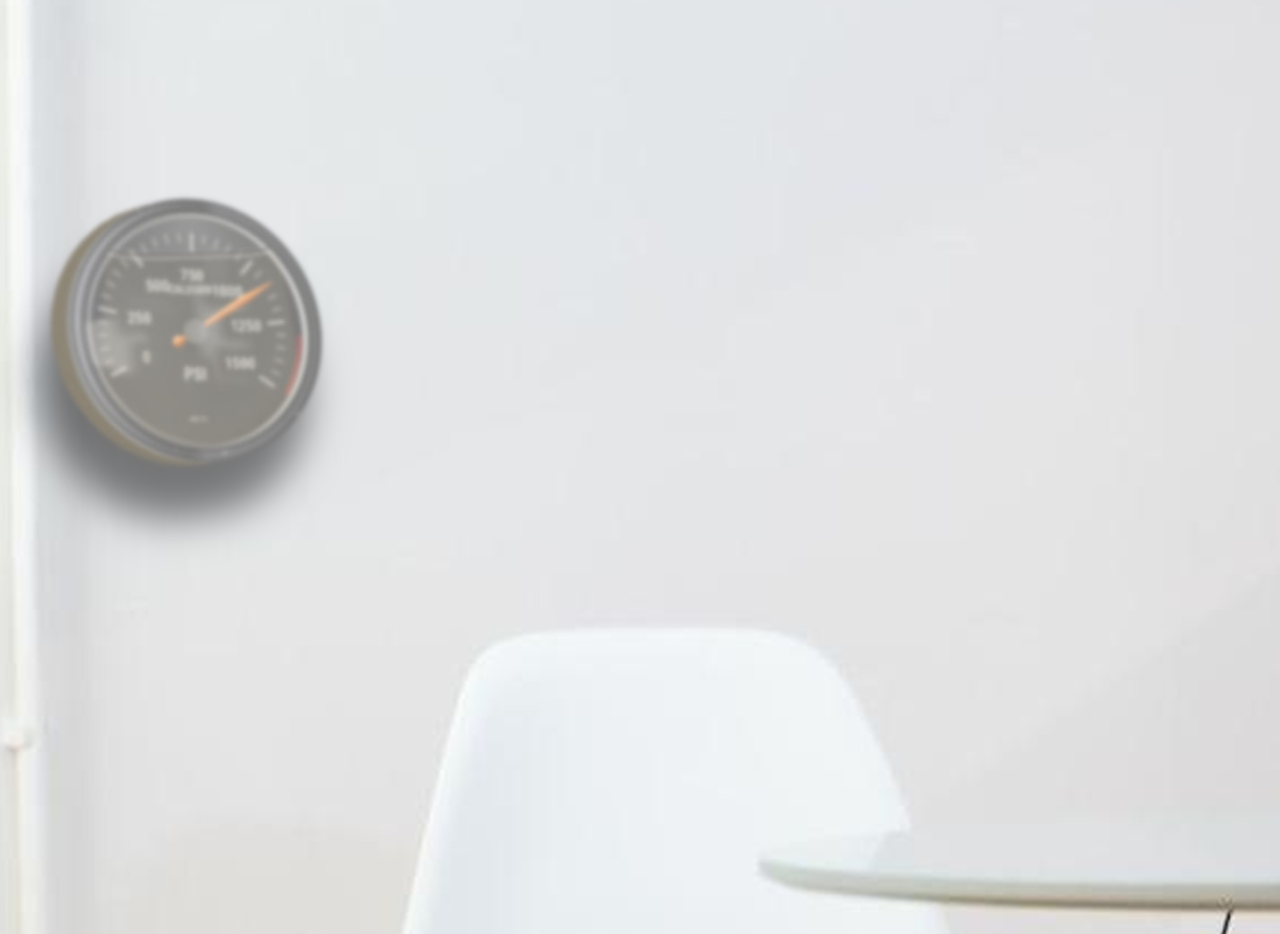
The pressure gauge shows 1100,psi
